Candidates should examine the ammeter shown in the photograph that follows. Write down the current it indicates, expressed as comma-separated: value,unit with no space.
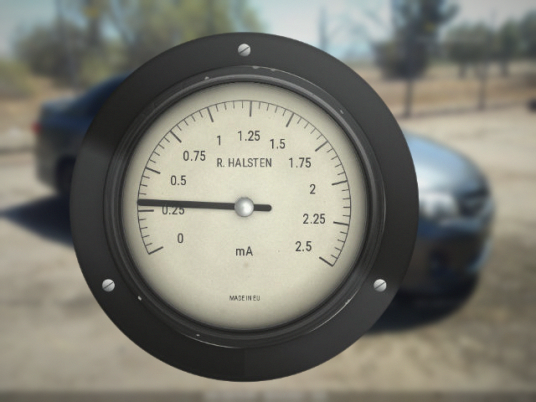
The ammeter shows 0.3,mA
